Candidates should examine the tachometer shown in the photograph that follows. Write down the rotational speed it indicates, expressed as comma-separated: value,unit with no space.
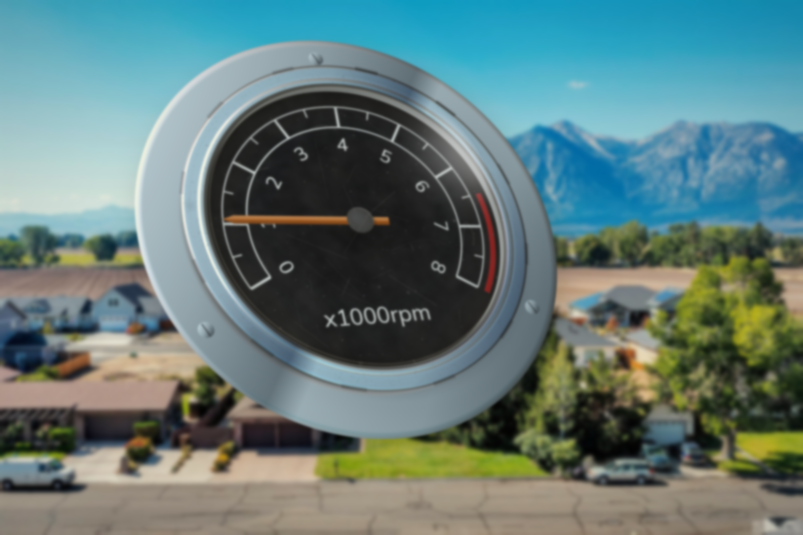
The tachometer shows 1000,rpm
